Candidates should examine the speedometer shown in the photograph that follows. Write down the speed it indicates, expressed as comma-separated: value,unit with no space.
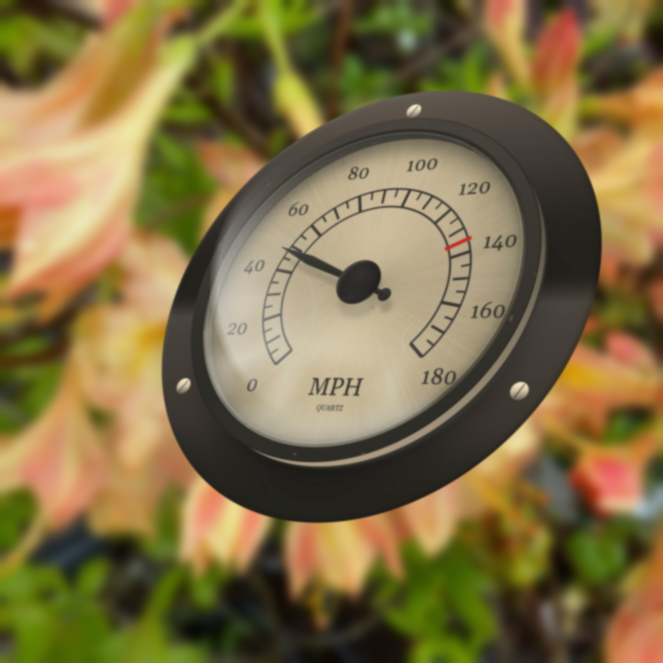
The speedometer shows 47.5,mph
